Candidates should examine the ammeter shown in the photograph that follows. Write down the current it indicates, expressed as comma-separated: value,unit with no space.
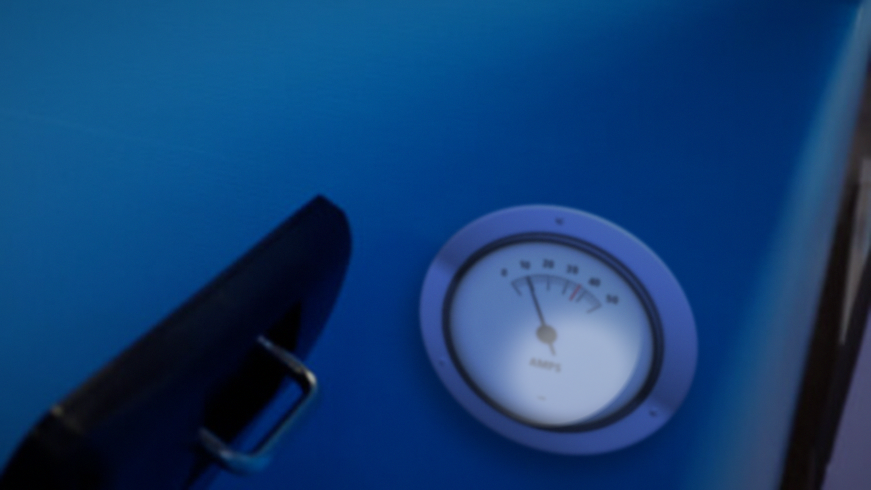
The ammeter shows 10,A
